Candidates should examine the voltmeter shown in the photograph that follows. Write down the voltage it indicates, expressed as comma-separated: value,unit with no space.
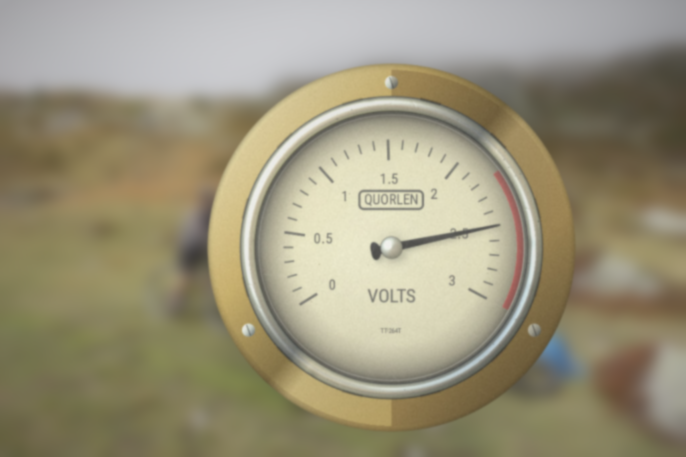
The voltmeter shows 2.5,V
